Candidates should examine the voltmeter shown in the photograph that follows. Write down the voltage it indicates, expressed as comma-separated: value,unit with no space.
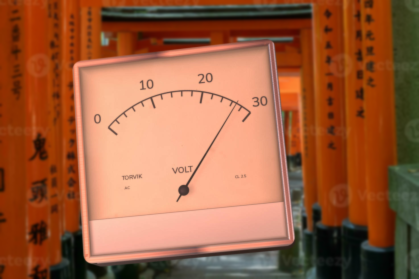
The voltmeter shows 27,V
